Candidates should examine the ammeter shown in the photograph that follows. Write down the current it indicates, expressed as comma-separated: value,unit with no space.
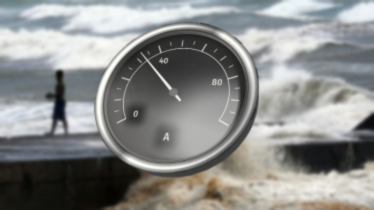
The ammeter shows 32.5,A
